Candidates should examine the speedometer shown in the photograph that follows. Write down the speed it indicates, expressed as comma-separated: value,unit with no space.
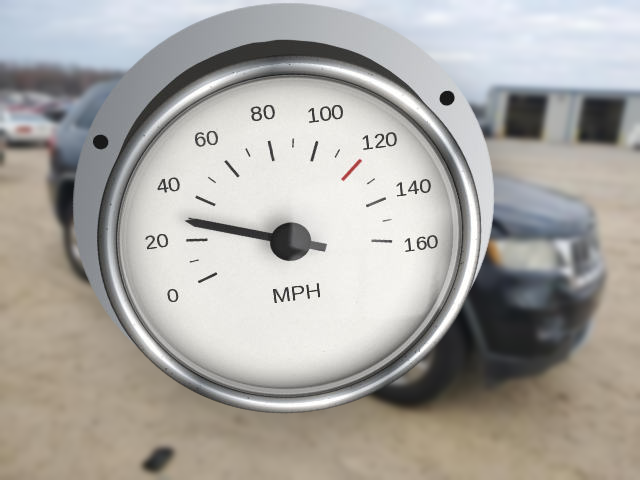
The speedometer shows 30,mph
